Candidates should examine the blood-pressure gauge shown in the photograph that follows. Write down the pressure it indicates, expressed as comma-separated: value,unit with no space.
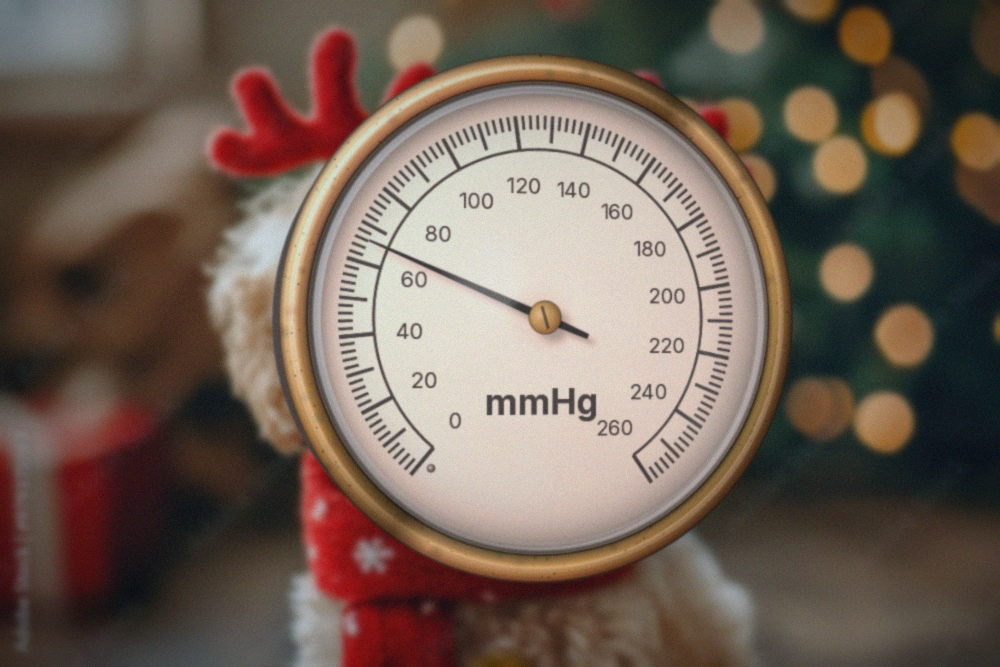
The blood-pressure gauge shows 66,mmHg
